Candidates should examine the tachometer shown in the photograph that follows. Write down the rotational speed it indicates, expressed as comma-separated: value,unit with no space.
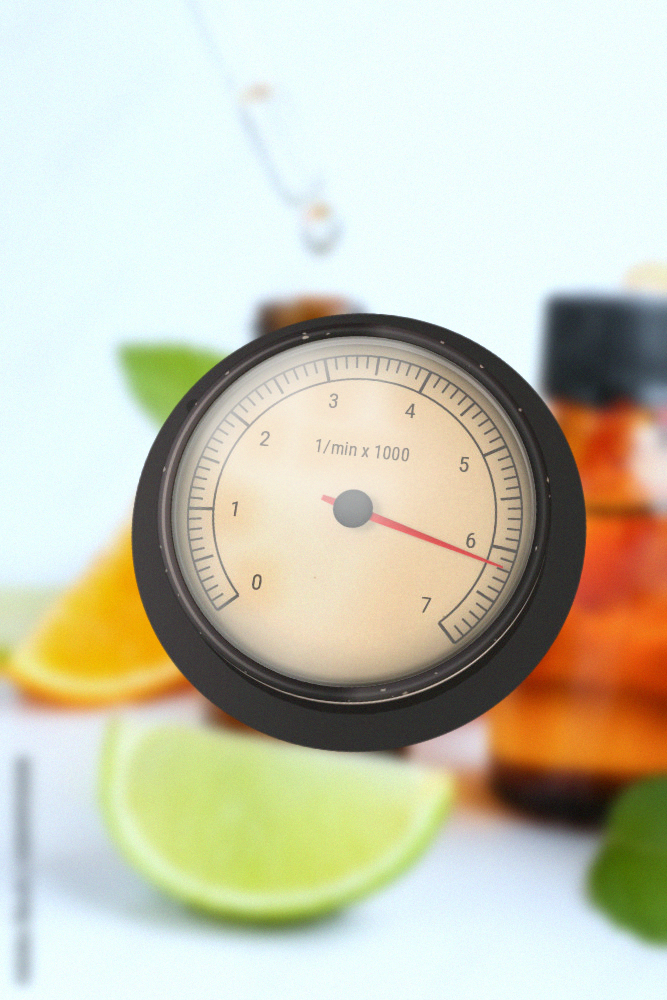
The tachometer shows 6200,rpm
